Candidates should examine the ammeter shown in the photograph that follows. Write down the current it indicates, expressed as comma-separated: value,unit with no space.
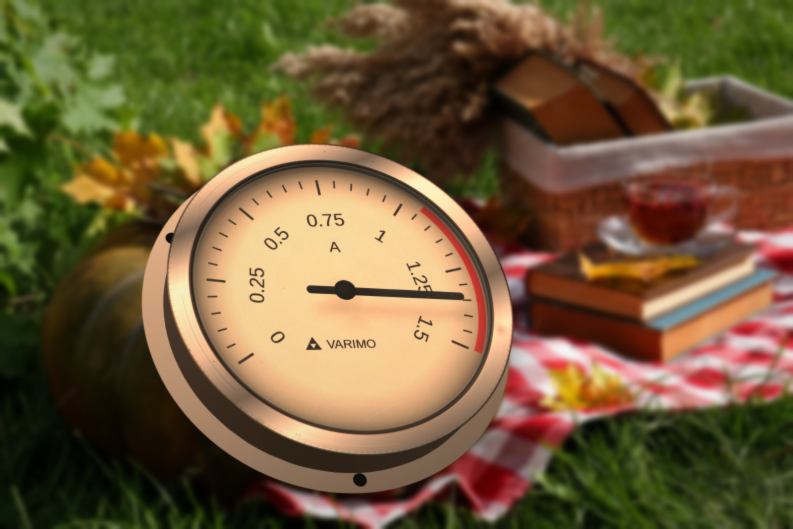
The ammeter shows 1.35,A
